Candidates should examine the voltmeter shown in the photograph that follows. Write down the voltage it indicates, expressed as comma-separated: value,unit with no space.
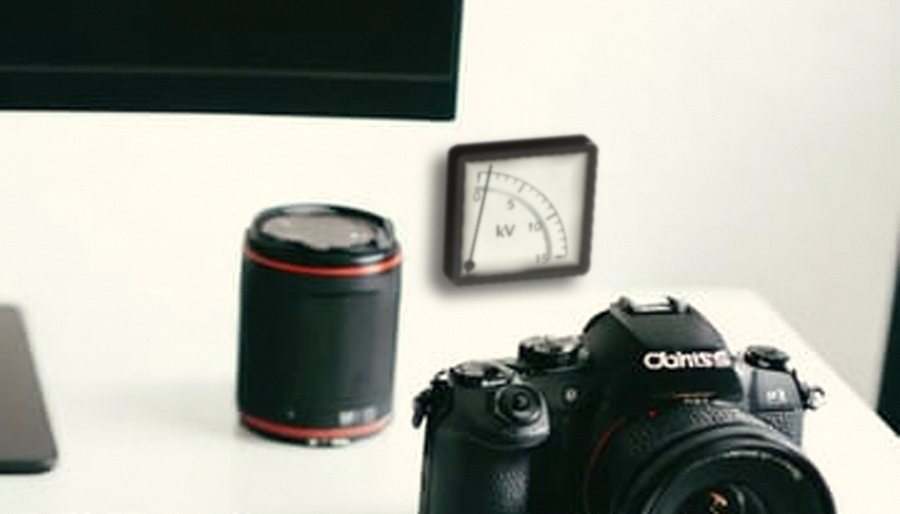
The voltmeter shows 1,kV
